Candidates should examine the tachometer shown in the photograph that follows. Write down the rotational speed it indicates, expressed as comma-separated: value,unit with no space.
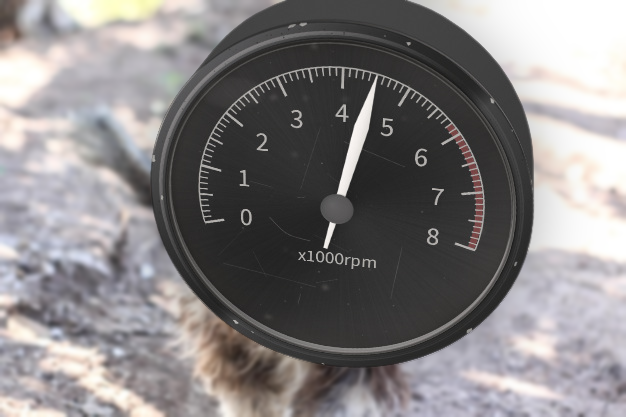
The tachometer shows 4500,rpm
